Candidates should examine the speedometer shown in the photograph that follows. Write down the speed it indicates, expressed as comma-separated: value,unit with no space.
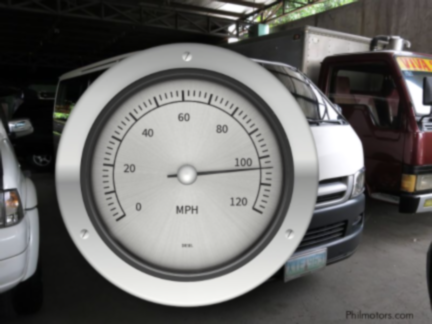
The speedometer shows 104,mph
